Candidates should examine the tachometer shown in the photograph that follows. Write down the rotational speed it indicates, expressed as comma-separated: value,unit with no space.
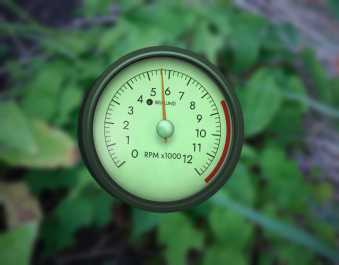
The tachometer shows 5600,rpm
